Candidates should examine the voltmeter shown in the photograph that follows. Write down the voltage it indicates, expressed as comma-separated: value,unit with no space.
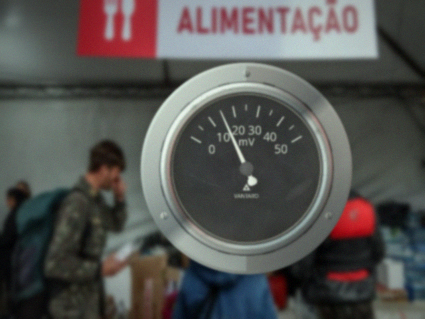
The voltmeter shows 15,mV
